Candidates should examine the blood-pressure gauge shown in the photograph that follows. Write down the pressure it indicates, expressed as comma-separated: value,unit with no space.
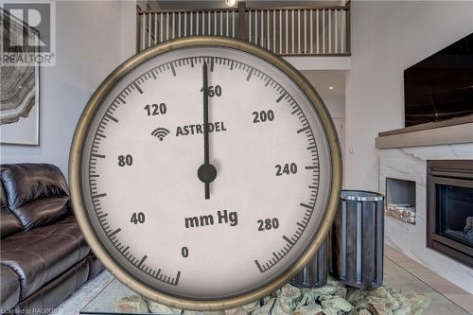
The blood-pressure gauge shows 156,mmHg
